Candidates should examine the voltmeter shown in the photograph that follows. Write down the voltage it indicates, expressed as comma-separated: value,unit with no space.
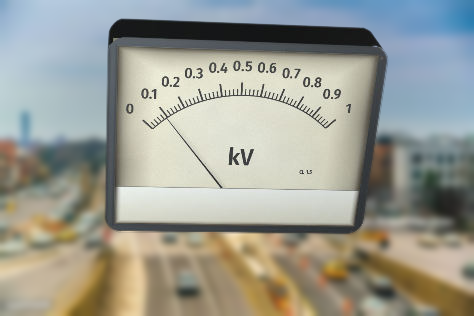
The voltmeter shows 0.1,kV
